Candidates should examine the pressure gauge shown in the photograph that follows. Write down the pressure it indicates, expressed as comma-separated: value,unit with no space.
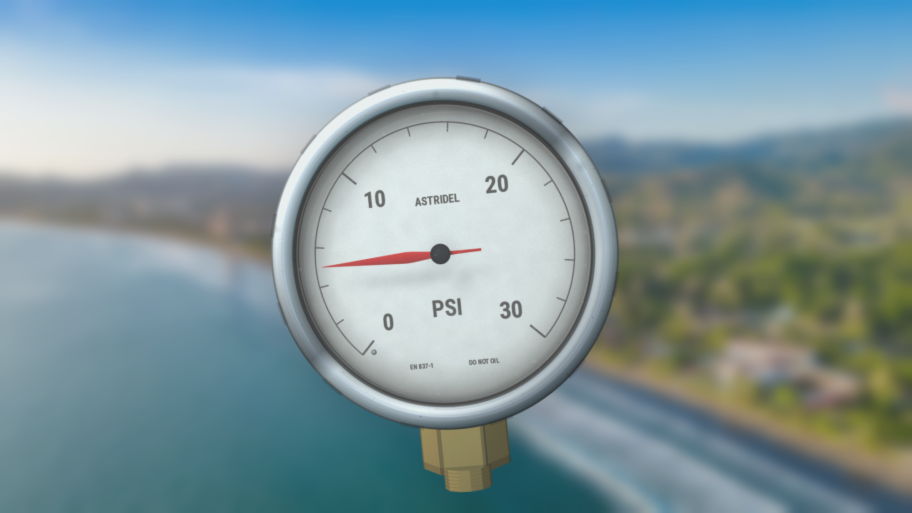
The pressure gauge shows 5,psi
